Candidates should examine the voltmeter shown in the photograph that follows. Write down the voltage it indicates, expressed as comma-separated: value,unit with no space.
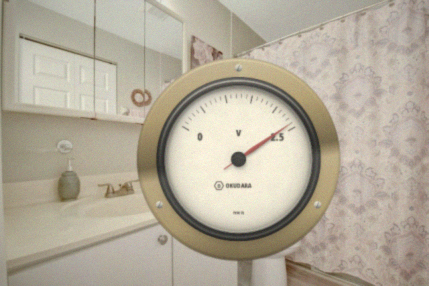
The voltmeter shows 2.4,V
